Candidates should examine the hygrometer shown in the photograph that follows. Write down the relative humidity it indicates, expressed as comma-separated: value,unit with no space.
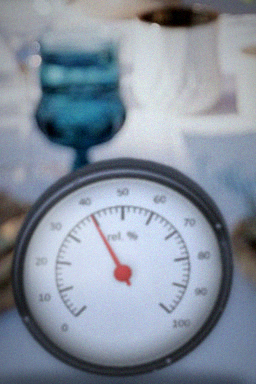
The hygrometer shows 40,%
